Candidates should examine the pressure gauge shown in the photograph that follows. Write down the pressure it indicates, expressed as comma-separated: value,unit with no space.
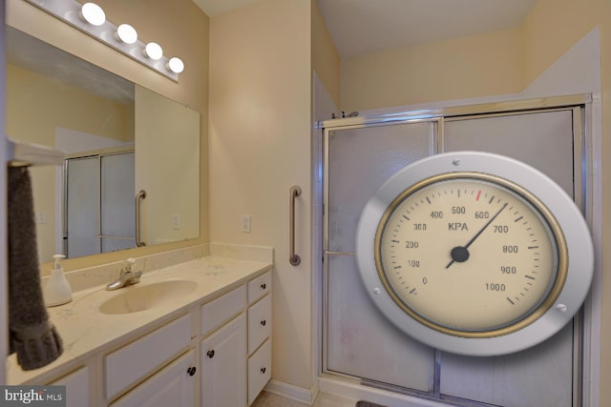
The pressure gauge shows 640,kPa
